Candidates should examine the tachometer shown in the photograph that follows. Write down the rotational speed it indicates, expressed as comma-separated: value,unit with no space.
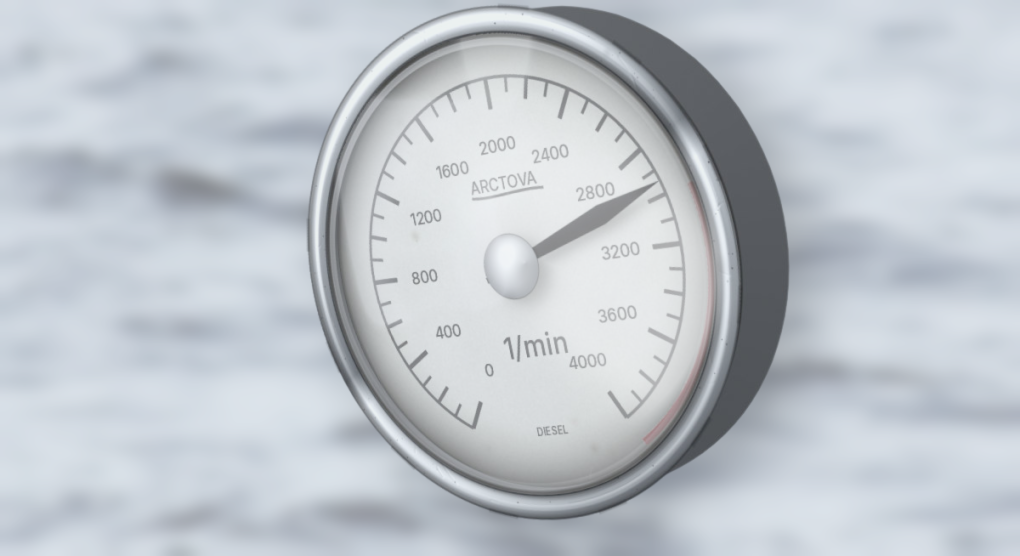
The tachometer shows 2950,rpm
